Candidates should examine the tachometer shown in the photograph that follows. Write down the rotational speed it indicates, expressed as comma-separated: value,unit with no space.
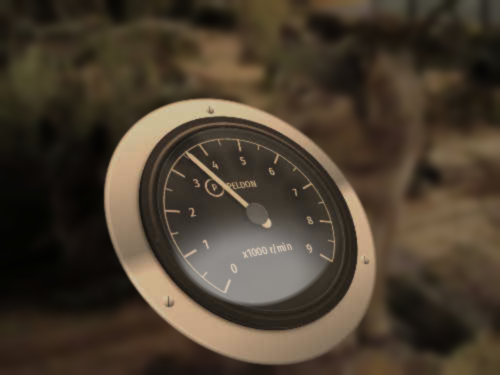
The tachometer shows 3500,rpm
